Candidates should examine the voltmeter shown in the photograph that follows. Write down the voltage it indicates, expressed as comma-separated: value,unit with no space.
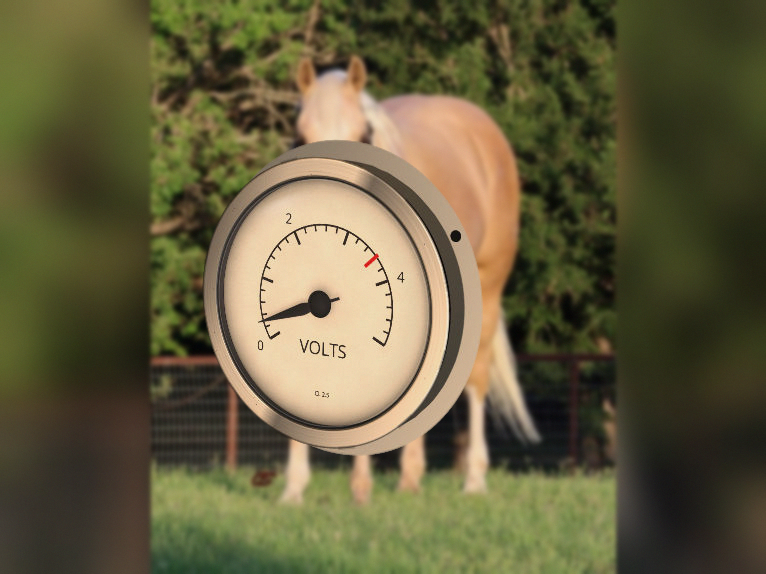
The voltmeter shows 0.3,V
